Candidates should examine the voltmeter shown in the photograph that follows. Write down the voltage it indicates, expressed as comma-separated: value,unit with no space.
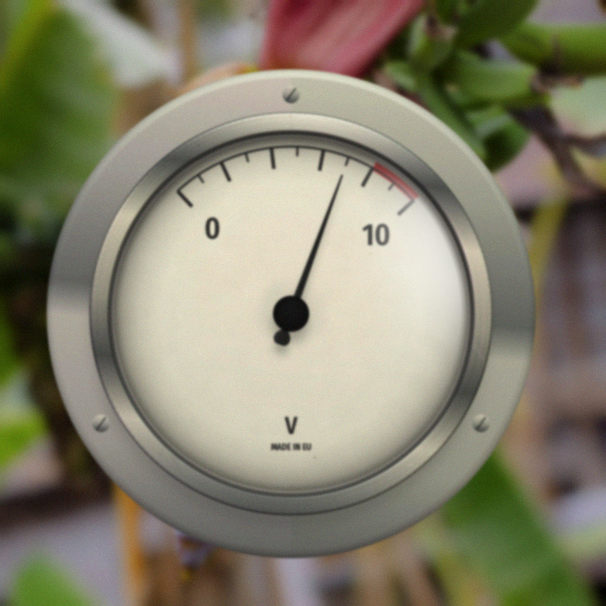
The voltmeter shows 7,V
